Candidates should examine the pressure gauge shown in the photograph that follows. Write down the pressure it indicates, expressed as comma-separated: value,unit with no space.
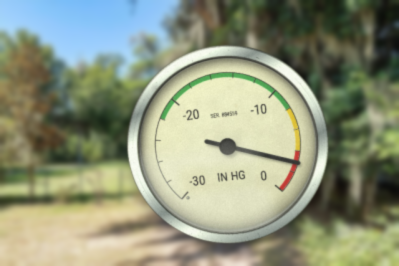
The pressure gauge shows -3,inHg
